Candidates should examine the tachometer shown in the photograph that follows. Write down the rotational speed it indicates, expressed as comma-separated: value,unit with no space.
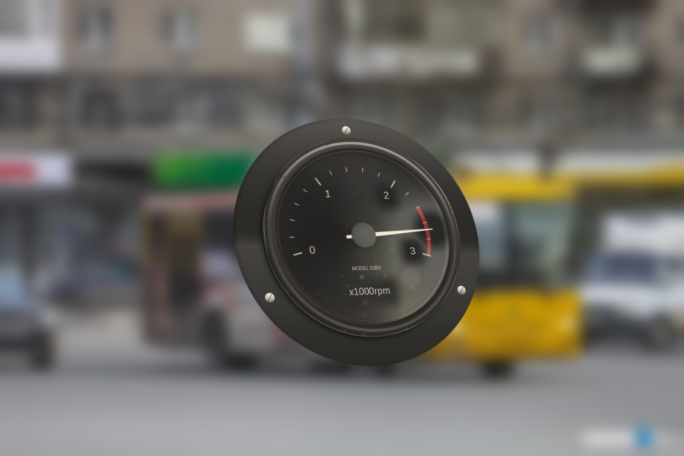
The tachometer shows 2700,rpm
